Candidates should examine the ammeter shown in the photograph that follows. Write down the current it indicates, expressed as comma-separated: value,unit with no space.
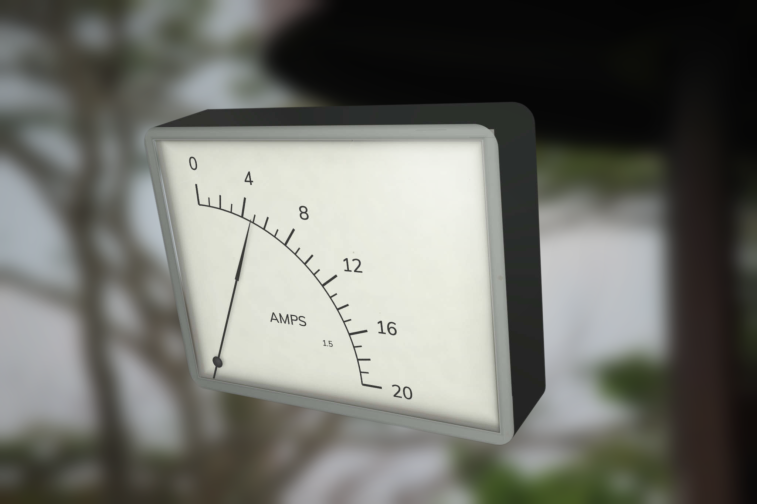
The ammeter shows 5,A
